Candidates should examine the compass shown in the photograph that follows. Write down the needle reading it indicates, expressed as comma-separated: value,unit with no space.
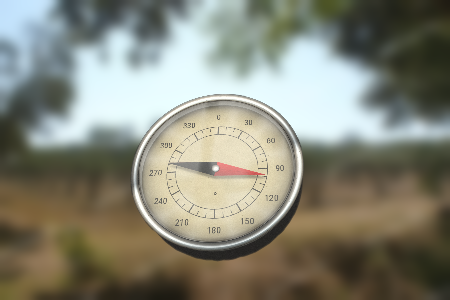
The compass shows 100,°
